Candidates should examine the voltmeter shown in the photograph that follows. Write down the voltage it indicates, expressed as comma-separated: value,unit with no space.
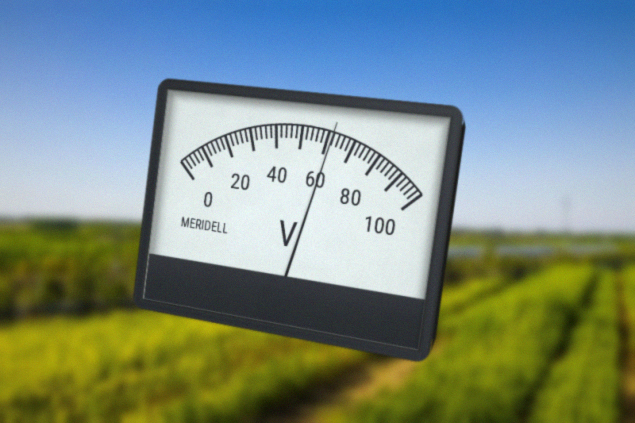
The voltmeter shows 62,V
